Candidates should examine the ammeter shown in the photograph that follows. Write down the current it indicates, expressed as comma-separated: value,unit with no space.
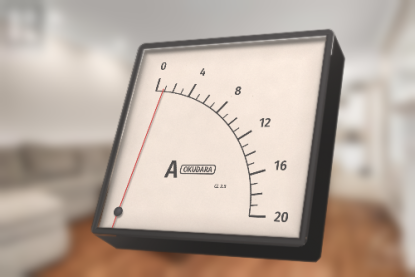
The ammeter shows 1,A
